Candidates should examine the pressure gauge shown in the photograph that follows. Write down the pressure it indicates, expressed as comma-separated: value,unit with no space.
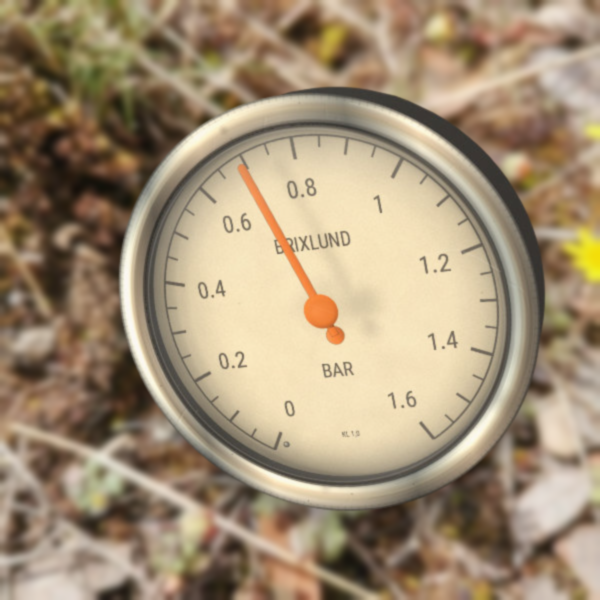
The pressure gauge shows 0.7,bar
